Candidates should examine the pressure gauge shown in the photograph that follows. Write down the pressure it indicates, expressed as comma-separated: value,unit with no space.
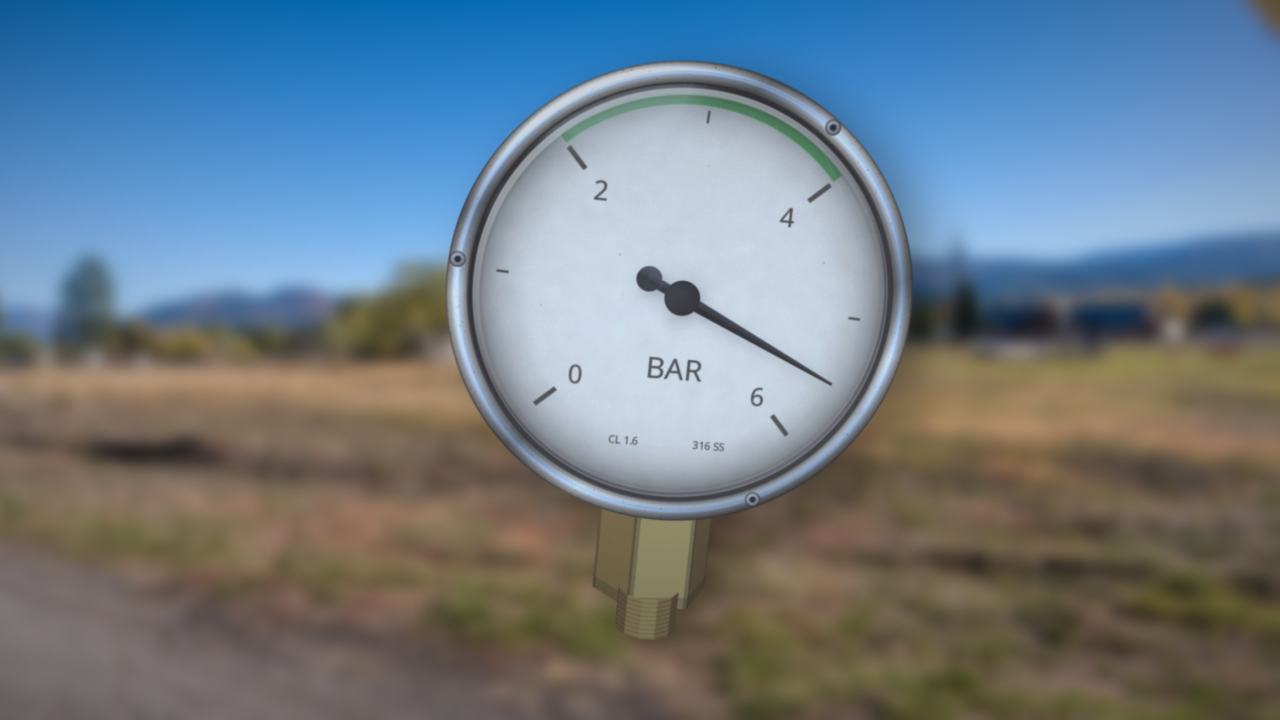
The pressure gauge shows 5.5,bar
